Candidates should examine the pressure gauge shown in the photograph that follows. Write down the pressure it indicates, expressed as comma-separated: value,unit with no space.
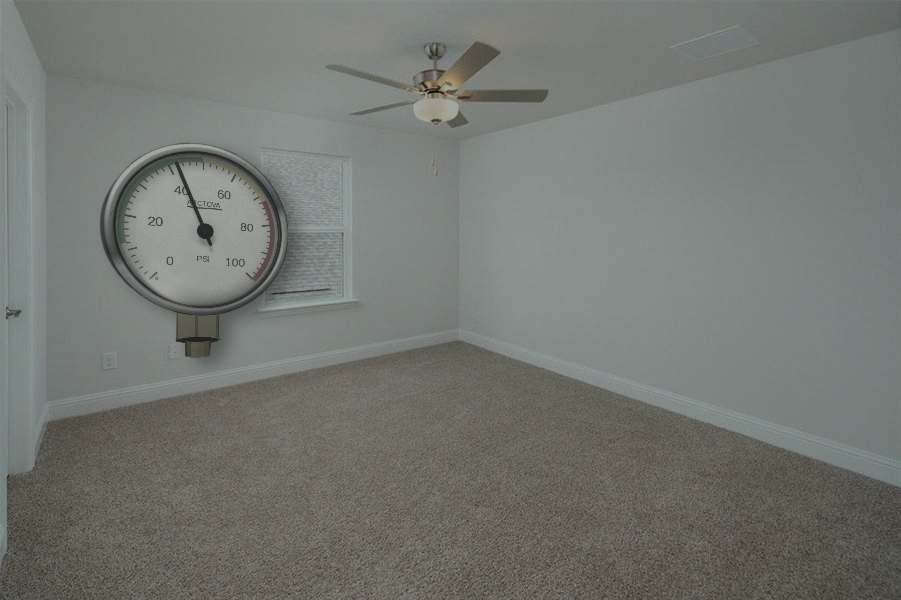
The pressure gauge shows 42,psi
